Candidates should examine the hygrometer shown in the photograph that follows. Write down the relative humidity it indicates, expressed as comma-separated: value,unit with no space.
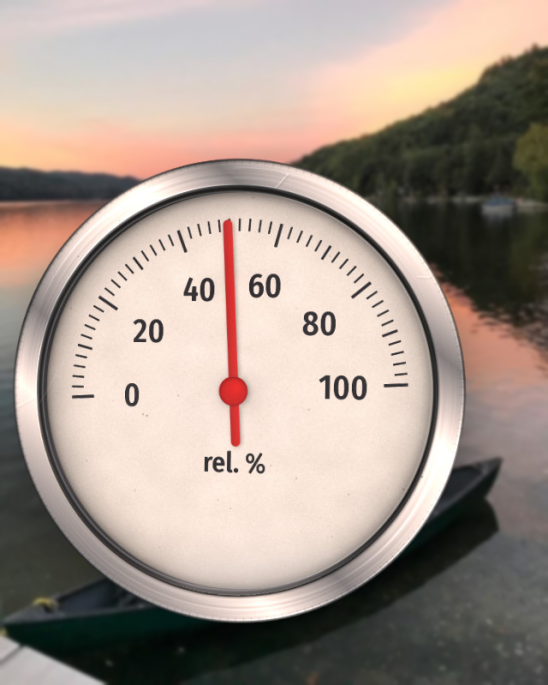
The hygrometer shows 50,%
